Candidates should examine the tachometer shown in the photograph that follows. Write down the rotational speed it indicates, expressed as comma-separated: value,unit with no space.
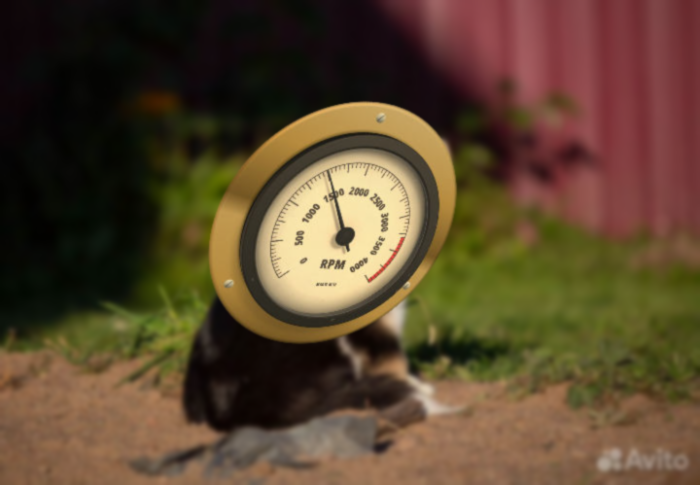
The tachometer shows 1500,rpm
